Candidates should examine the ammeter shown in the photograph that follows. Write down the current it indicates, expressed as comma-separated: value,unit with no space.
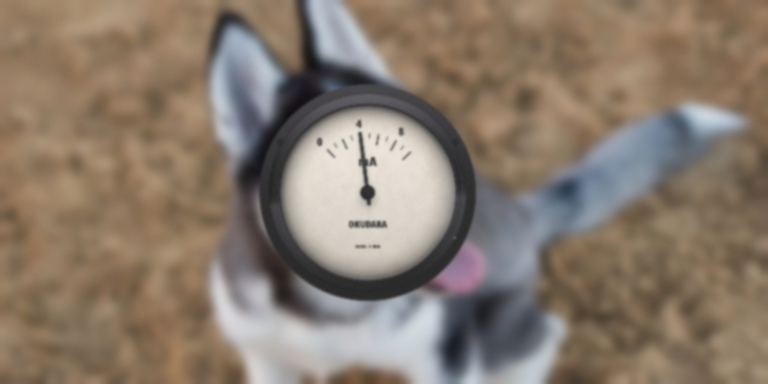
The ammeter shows 4,mA
